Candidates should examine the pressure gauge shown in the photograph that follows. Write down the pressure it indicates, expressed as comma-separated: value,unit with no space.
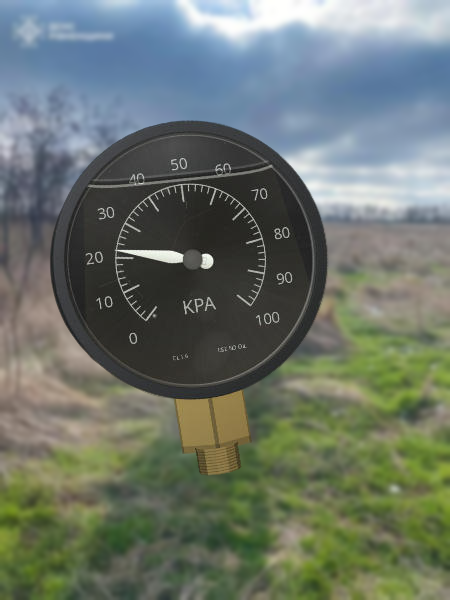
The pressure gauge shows 22,kPa
